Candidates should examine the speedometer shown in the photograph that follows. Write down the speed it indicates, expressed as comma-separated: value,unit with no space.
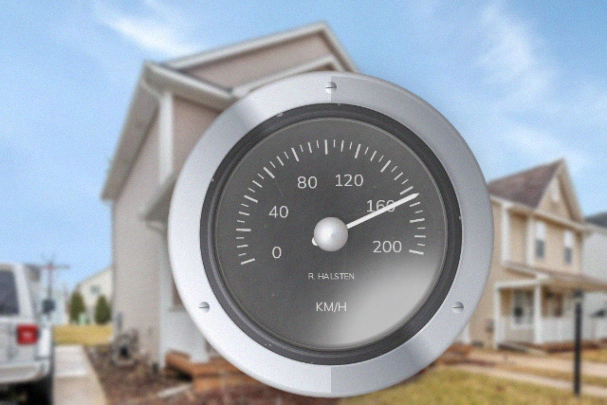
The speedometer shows 165,km/h
